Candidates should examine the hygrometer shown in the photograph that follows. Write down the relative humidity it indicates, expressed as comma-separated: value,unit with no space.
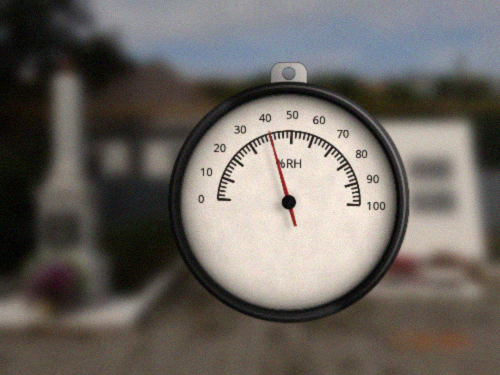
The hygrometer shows 40,%
